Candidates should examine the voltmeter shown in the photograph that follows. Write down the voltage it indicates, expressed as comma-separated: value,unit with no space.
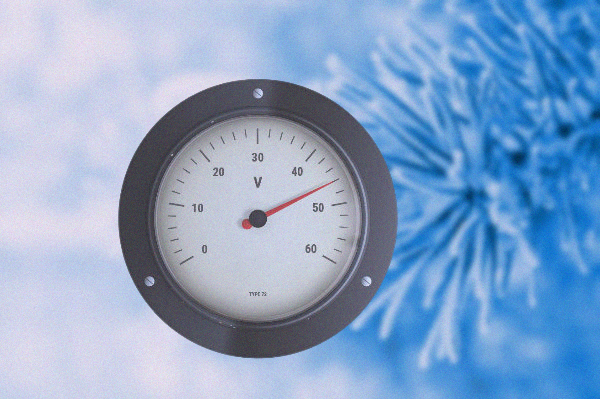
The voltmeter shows 46,V
